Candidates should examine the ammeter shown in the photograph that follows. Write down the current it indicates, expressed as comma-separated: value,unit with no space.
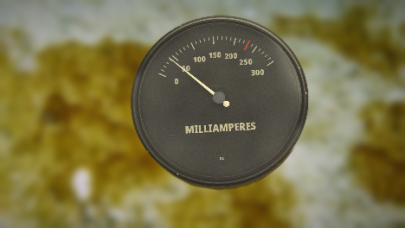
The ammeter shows 40,mA
